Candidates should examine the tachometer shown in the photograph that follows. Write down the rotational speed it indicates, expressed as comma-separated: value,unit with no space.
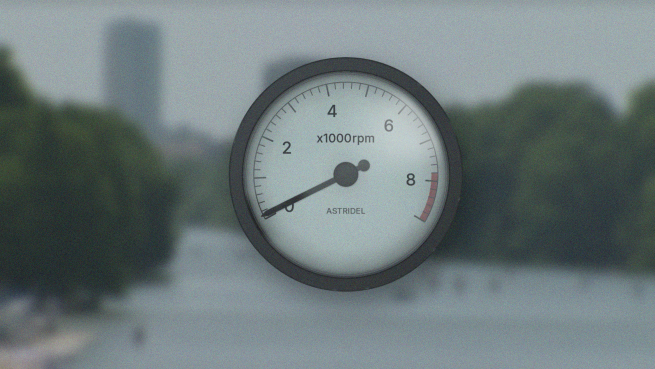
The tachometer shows 100,rpm
